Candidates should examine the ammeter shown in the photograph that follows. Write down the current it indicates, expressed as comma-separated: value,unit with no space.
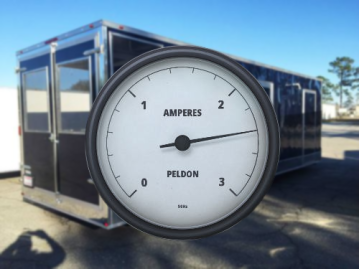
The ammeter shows 2.4,A
